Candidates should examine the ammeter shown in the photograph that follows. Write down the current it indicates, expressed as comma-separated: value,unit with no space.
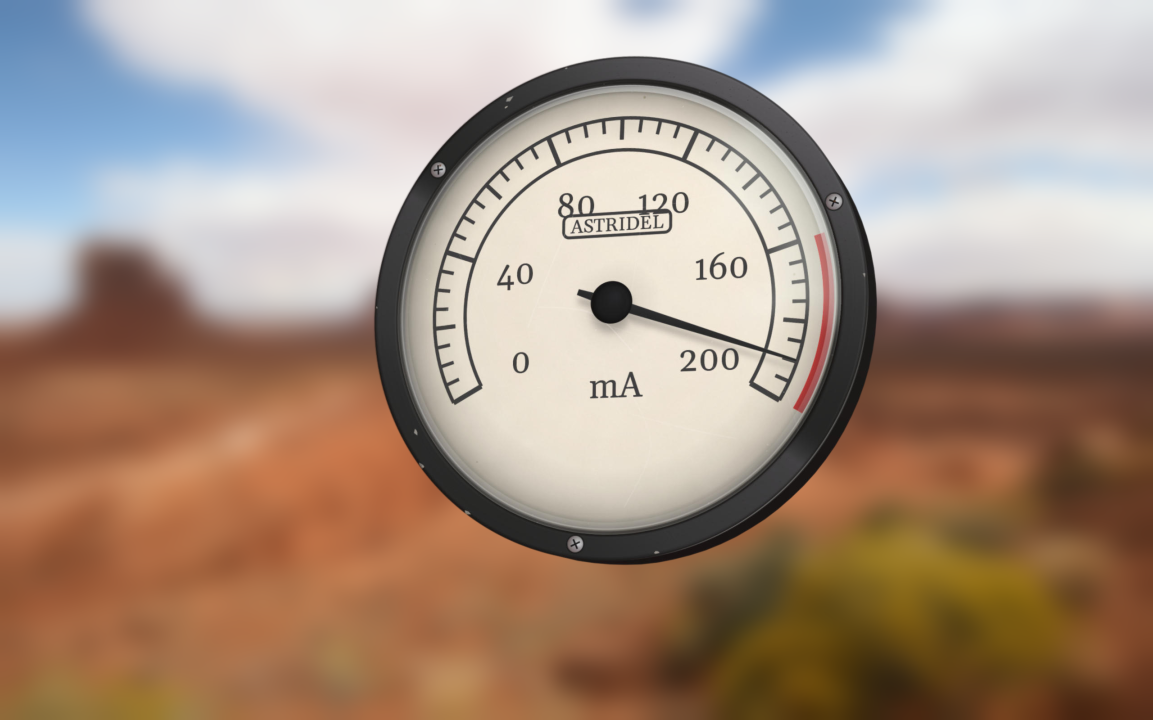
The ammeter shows 190,mA
